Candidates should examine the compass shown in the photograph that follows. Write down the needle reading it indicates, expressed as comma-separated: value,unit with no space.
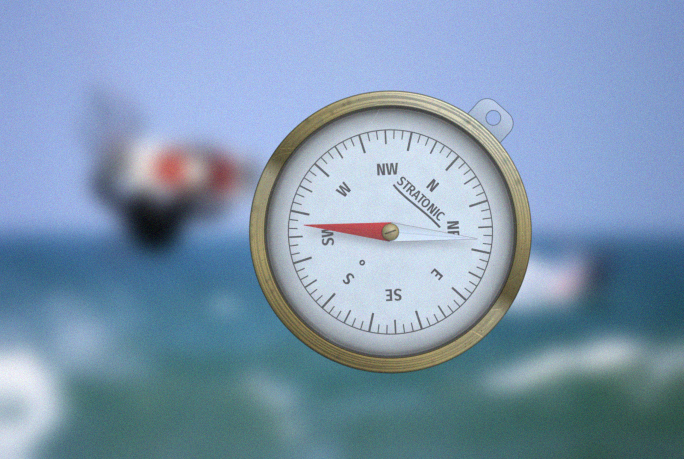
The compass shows 232.5,°
